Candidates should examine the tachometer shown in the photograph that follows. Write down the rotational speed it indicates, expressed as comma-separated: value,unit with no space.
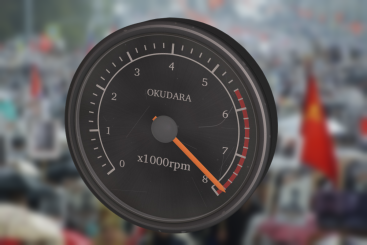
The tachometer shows 7800,rpm
